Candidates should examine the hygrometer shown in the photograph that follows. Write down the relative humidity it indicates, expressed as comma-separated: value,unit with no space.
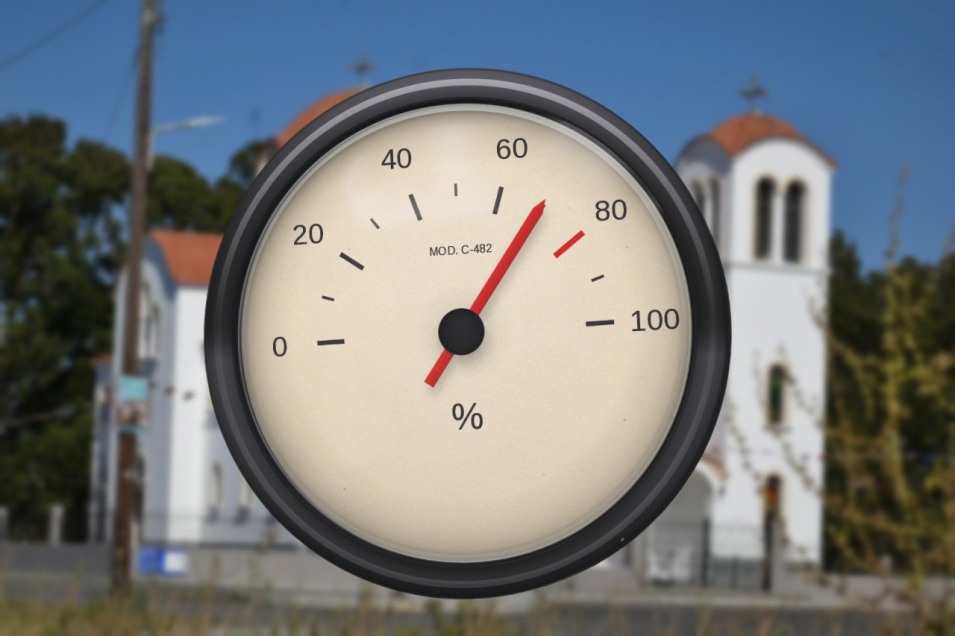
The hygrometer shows 70,%
